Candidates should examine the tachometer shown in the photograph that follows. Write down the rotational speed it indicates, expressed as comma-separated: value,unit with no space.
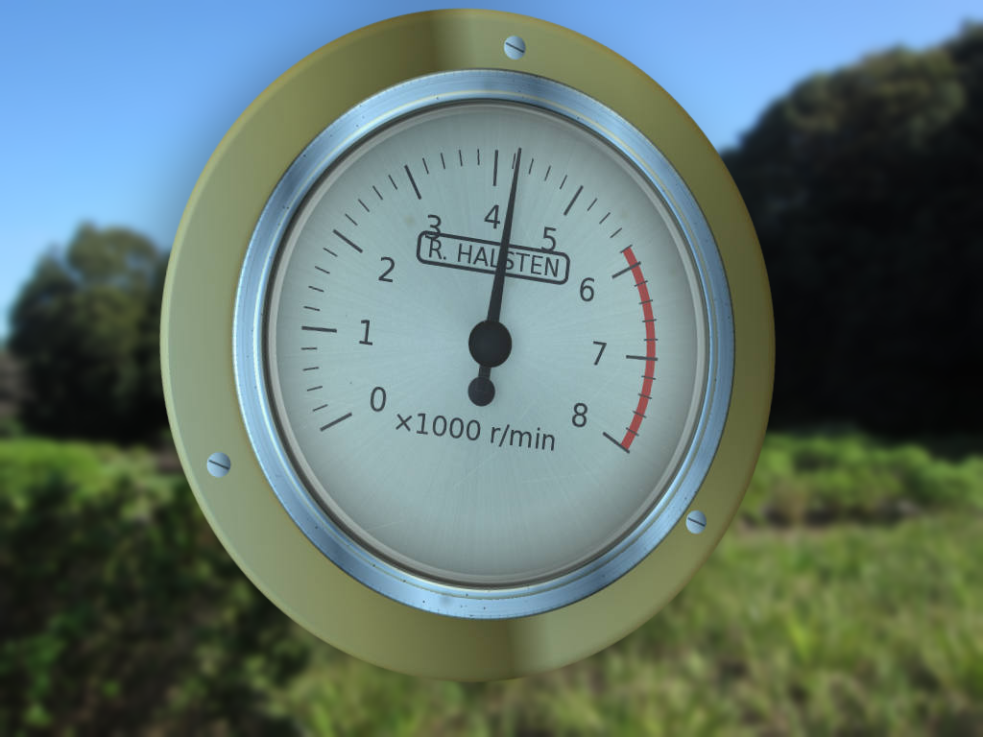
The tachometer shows 4200,rpm
